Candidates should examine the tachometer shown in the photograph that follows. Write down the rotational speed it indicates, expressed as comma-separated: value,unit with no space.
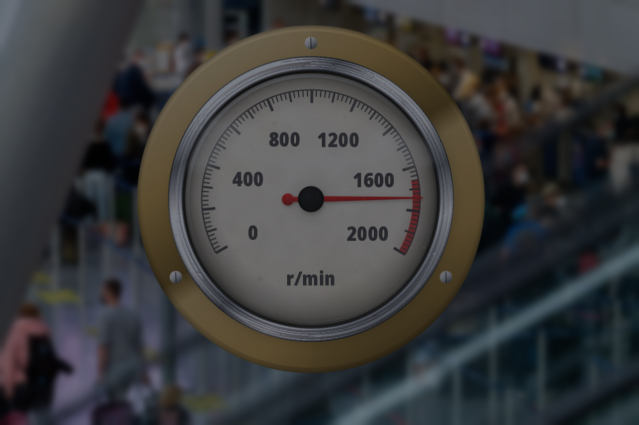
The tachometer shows 1740,rpm
